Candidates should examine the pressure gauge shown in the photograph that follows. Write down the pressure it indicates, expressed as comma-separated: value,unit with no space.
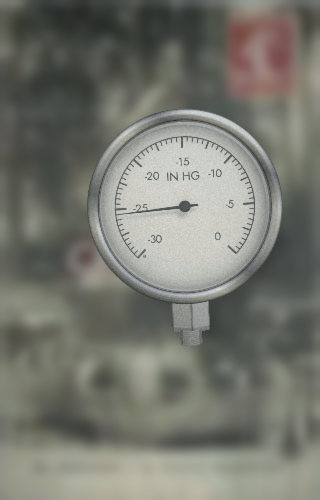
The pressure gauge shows -25.5,inHg
